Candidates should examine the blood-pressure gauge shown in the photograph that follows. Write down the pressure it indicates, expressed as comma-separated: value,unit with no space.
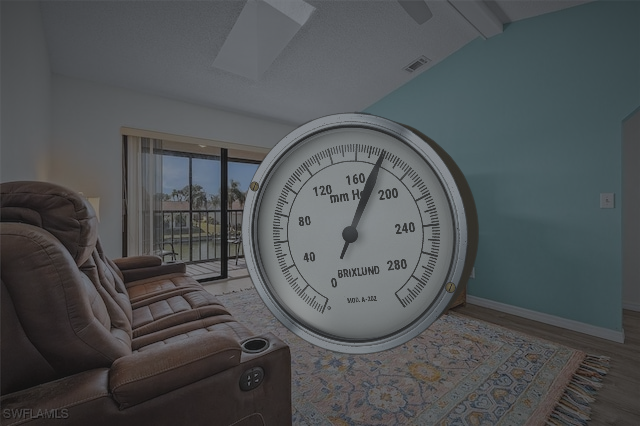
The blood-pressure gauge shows 180,mmHg
